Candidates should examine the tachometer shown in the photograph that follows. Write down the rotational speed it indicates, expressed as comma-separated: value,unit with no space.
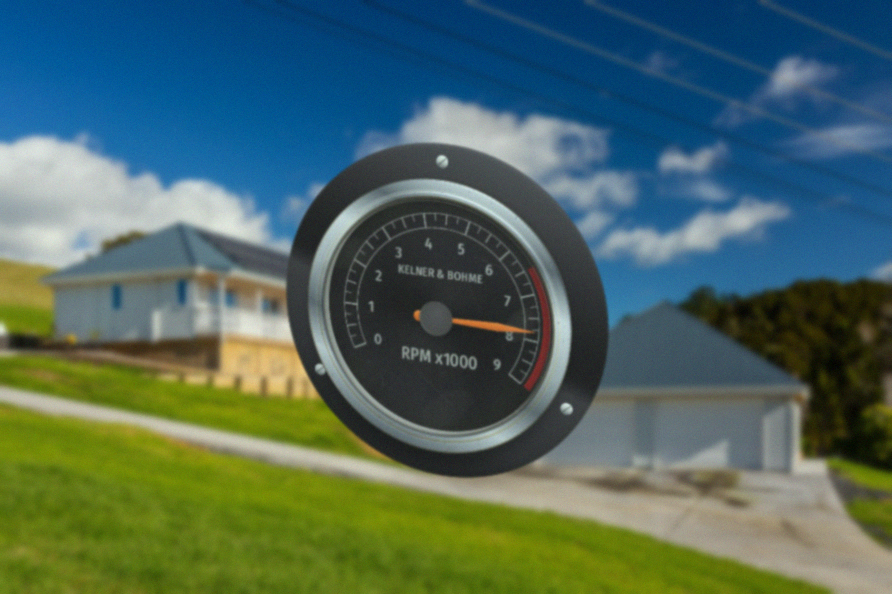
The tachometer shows 7750,rpm
